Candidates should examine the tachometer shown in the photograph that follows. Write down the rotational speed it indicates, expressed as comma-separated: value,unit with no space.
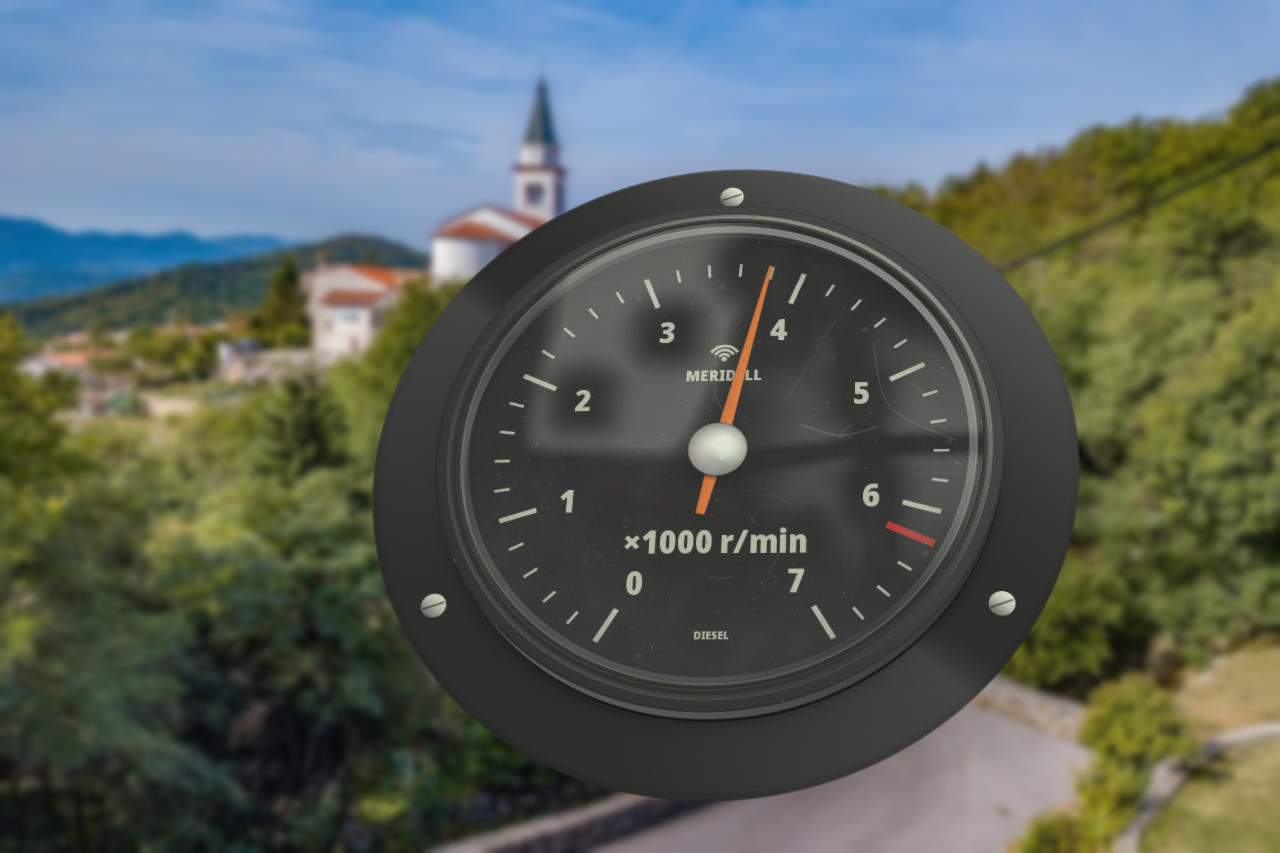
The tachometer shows 3800,rpm
